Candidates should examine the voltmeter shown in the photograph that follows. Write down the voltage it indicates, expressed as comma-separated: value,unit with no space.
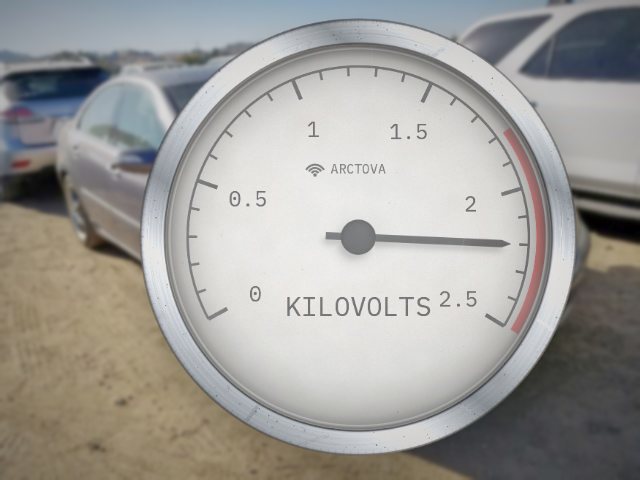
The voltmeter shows 2.2,kV
